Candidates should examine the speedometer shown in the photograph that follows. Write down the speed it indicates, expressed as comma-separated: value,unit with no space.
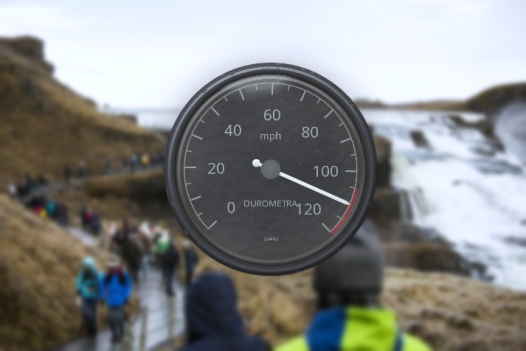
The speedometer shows 110,mph
